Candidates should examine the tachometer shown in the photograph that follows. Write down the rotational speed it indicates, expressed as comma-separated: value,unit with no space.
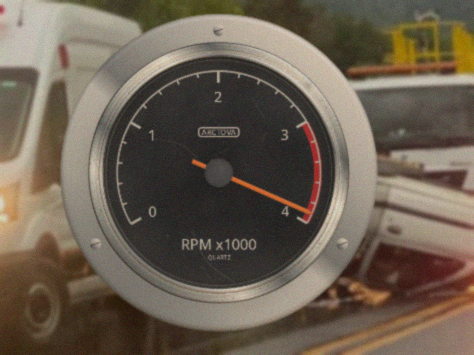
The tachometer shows 3900,rpm
